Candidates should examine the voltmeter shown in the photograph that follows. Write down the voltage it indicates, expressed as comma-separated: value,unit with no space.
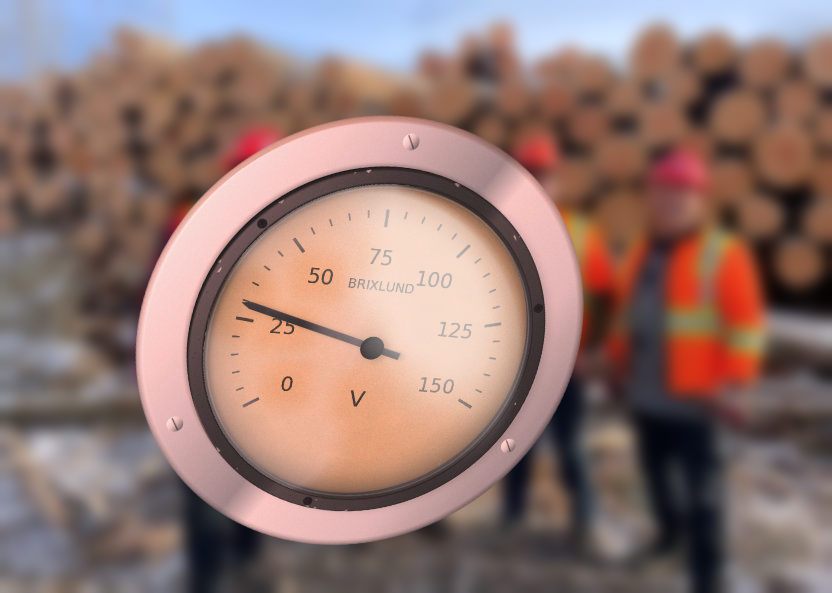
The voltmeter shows 30,V
